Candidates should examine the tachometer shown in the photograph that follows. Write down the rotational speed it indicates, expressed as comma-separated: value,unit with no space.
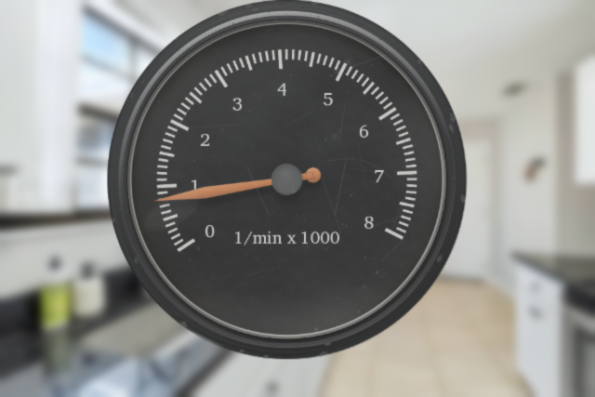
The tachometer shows 800,rpm
